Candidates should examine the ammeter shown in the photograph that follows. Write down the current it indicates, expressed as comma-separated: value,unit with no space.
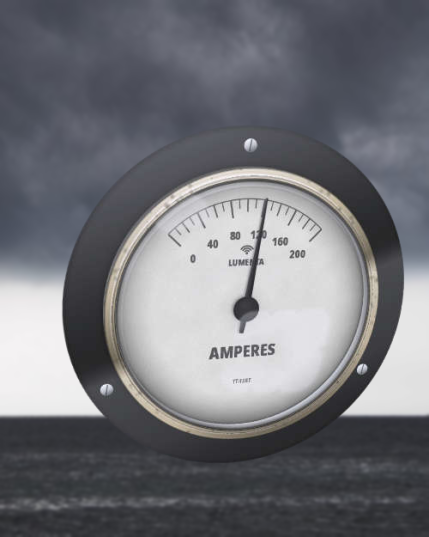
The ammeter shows 120,A
